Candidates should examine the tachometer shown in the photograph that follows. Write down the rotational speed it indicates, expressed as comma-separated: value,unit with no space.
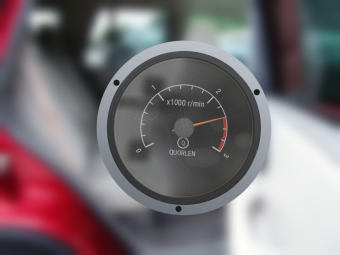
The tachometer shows 2400,rpm
